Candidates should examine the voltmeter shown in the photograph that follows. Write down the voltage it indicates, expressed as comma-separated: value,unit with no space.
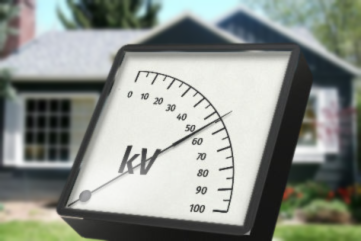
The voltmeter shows 55,kV
